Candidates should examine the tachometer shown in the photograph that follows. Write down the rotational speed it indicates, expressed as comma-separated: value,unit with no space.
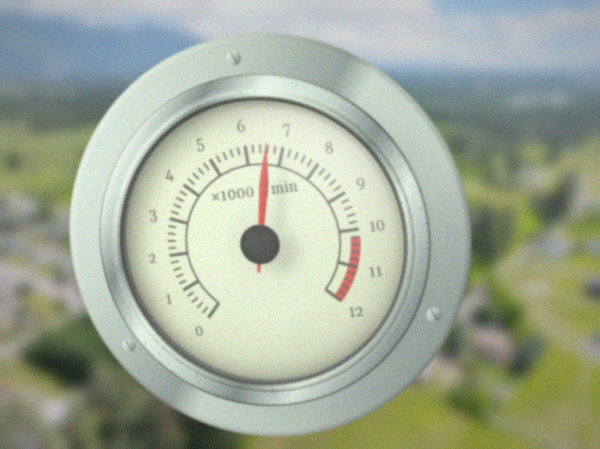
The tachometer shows 6600,rpm
